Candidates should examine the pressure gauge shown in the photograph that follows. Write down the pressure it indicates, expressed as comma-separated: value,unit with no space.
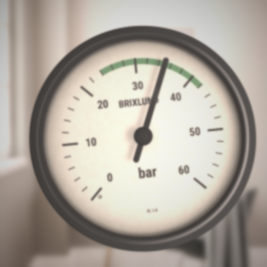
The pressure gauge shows 35,bar
